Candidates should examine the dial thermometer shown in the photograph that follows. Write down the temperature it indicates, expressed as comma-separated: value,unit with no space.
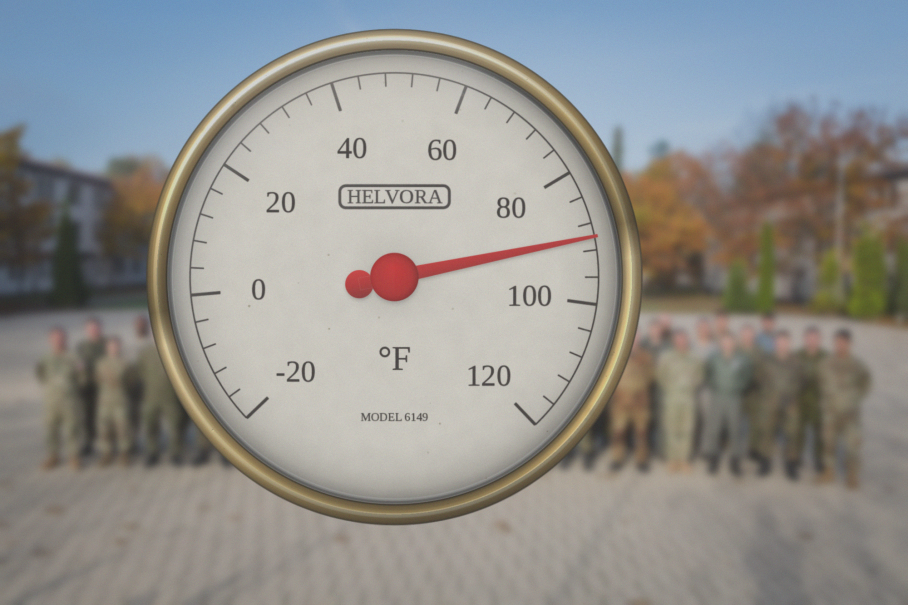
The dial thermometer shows 90,°F
